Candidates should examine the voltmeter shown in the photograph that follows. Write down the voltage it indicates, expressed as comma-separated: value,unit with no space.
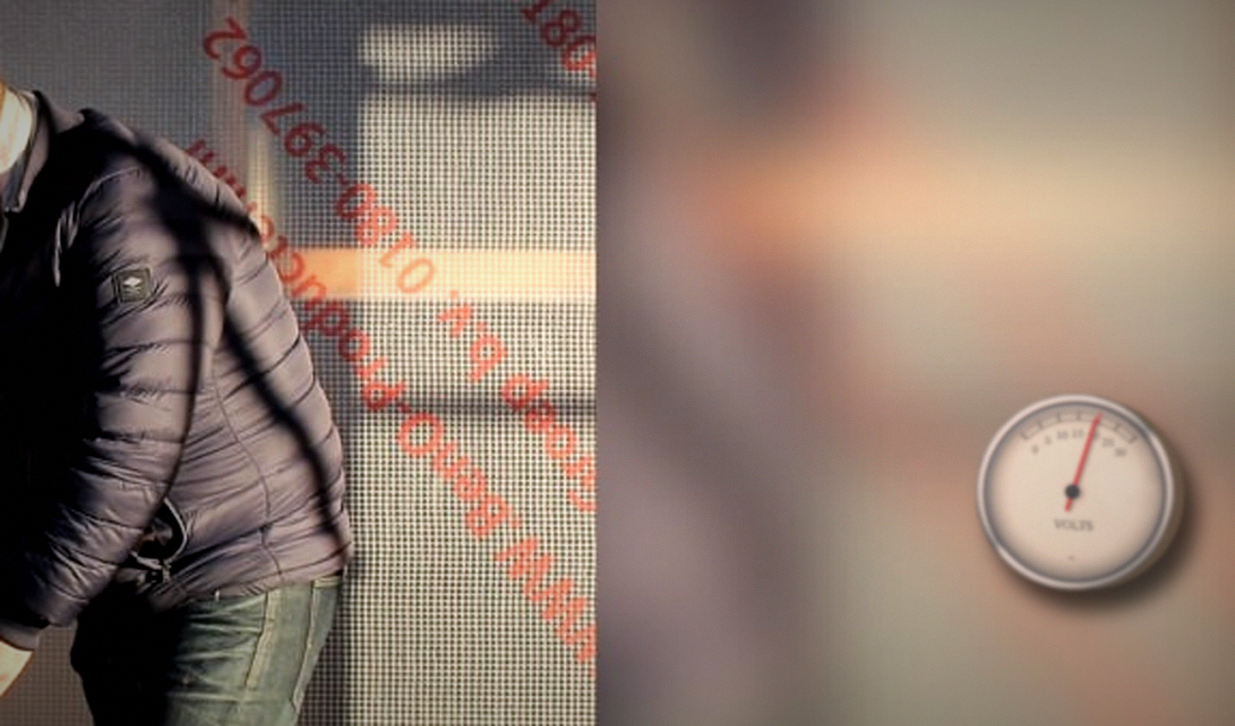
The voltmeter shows 20,V
